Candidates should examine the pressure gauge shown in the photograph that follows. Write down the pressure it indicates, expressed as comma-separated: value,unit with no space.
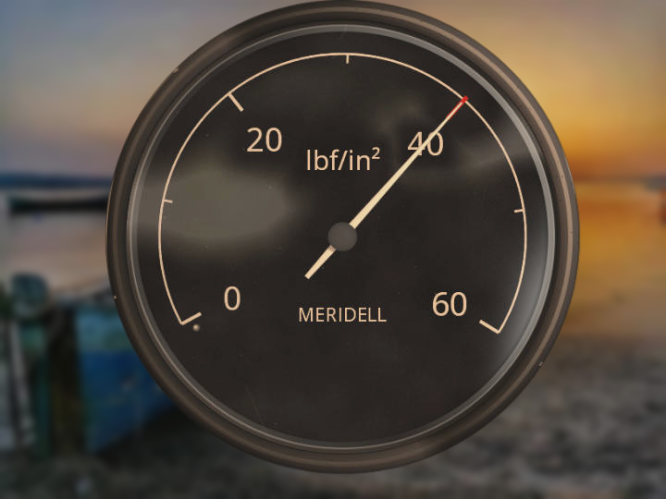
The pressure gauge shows 40,psi
